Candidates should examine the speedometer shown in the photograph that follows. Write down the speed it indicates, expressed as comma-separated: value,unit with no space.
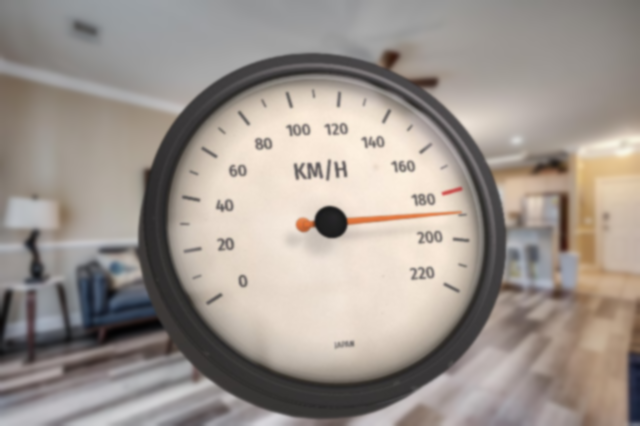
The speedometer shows 190,km/h
